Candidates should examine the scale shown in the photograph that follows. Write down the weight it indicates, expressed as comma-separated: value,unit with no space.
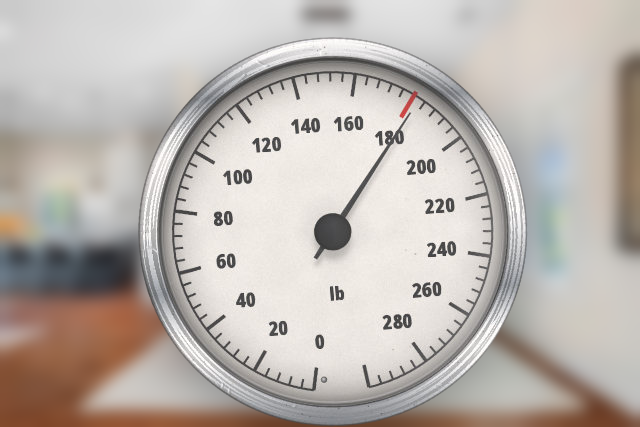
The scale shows 182,lb
